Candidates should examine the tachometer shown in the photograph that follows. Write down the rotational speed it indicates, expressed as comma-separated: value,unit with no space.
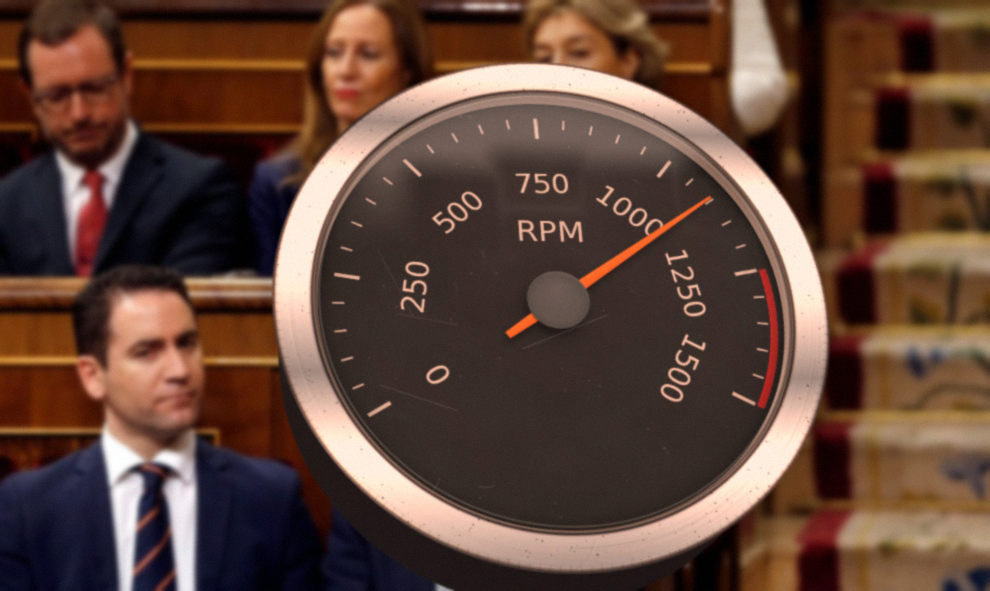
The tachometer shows 1100,rpm
